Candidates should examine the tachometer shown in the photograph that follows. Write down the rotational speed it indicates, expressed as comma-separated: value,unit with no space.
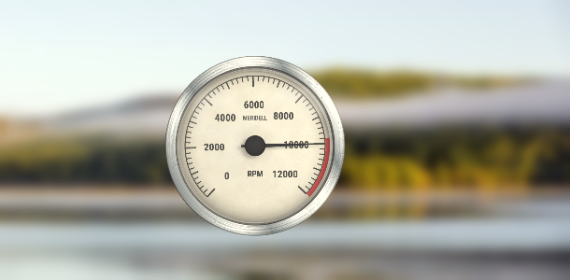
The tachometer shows 10000,rpm
